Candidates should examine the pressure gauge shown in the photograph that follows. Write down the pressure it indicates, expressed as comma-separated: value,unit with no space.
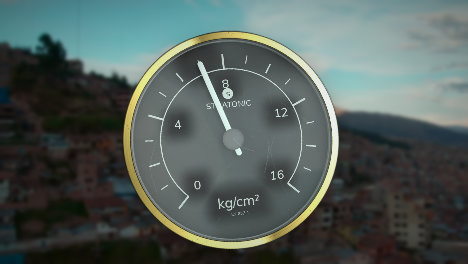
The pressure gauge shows 7,kg/cm²
